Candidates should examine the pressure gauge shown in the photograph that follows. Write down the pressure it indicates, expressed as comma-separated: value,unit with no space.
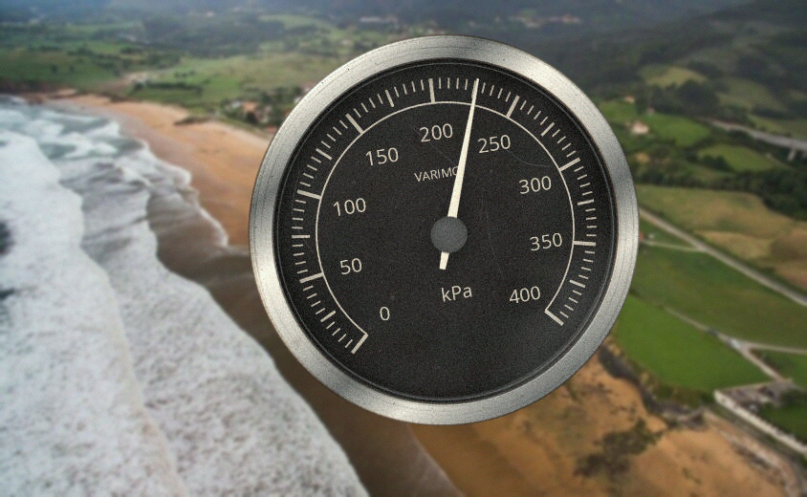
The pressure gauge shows 225,kPa
